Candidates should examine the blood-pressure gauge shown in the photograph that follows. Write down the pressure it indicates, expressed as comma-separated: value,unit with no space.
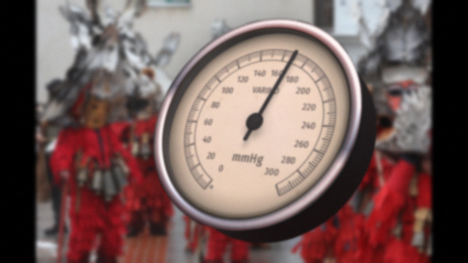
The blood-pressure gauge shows 170,mmHg
